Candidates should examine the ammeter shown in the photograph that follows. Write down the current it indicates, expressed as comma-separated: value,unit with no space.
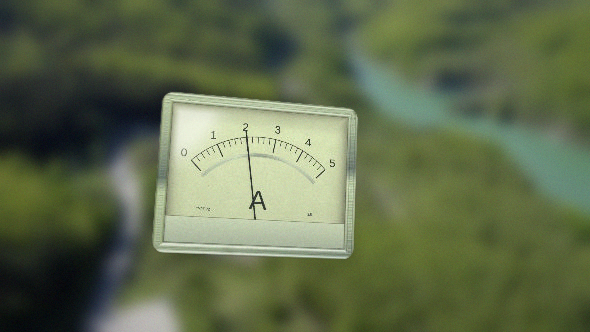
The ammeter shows 2,A
